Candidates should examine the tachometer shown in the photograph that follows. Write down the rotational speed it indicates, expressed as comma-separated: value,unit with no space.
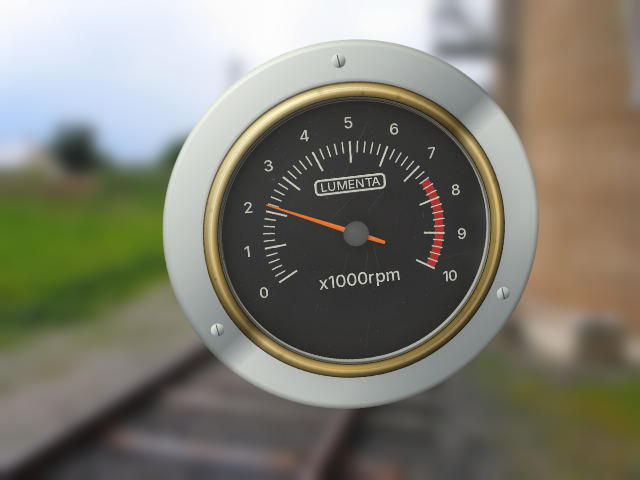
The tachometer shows 2200,rpm
